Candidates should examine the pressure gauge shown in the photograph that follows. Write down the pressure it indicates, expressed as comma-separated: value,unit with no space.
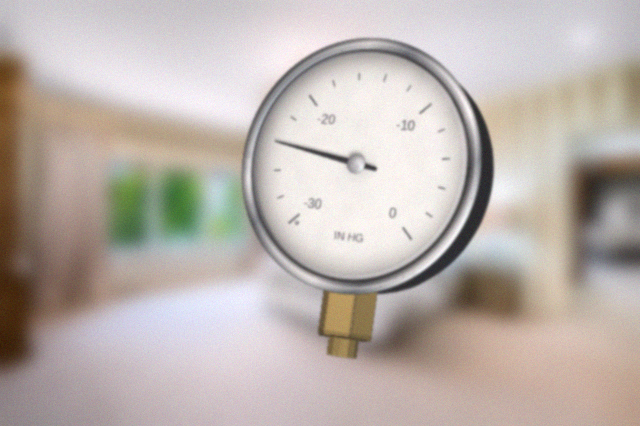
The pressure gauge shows -24,inHg
